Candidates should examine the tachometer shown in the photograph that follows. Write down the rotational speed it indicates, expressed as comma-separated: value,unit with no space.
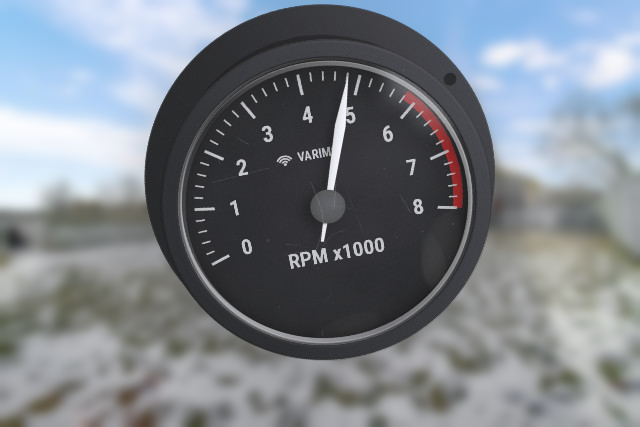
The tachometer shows 4800,rpm
